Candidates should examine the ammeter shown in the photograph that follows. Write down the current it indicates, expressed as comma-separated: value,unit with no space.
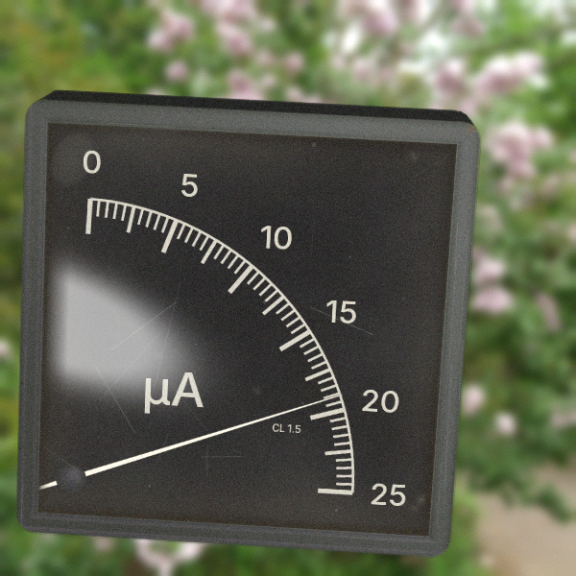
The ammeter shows 19,µA
